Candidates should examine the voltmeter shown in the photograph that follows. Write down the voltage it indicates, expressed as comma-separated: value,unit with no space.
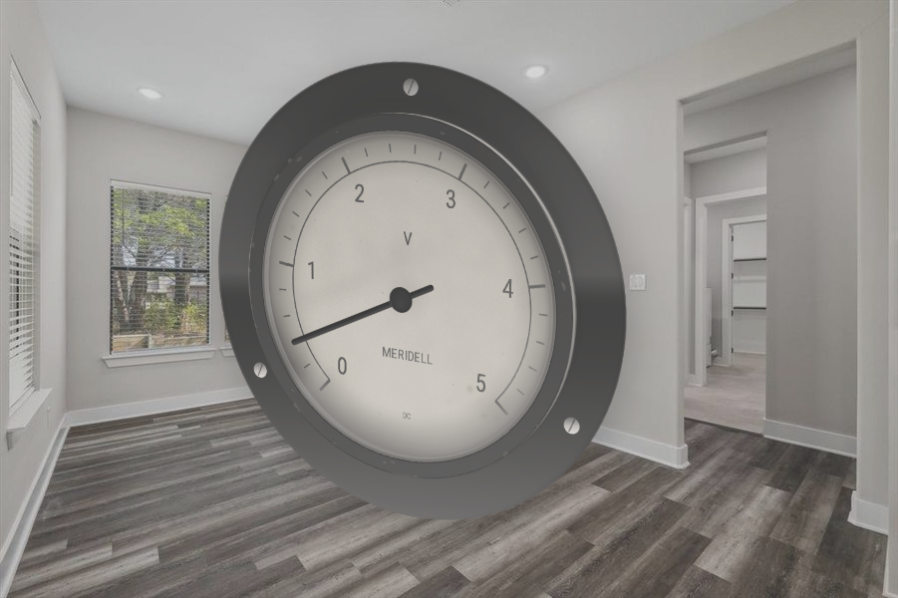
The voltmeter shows 0.4,V
